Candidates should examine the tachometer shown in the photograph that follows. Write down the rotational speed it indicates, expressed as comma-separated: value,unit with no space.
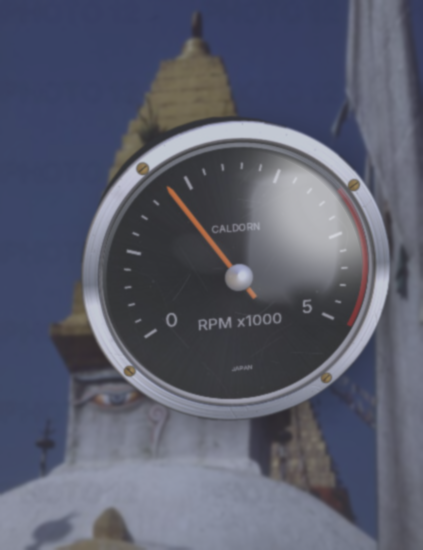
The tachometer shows 1800,rpm
